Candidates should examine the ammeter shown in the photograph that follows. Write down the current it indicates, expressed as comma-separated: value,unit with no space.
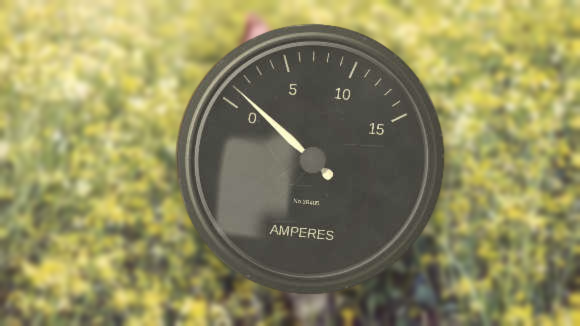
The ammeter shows 1,A
